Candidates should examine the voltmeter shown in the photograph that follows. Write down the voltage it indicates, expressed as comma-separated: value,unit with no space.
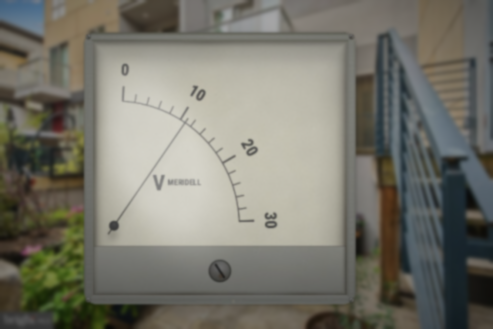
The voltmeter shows 11,V
